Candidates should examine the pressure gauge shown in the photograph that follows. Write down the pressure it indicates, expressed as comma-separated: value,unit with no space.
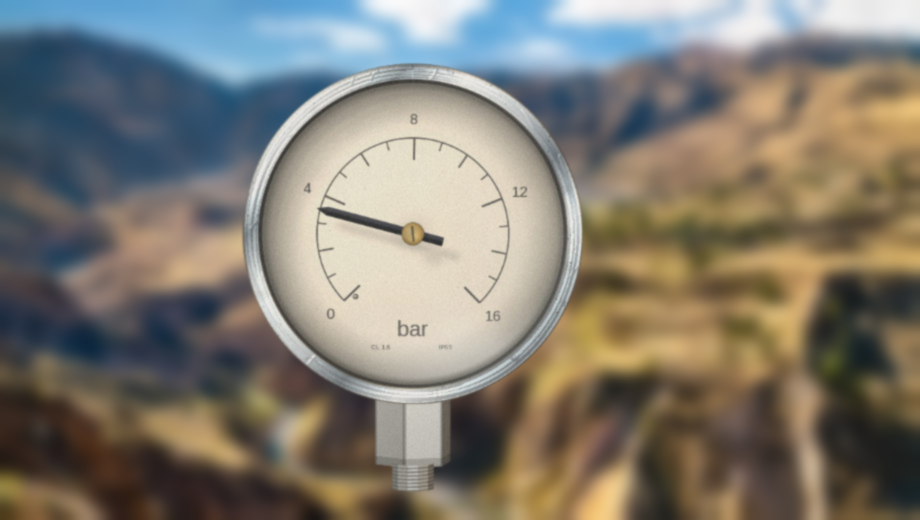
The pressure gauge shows 3.5,bar
